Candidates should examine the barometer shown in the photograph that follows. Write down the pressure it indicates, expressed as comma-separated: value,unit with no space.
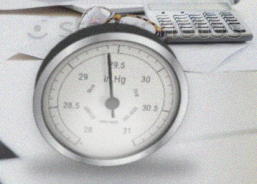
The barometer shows 29.4,inHg
